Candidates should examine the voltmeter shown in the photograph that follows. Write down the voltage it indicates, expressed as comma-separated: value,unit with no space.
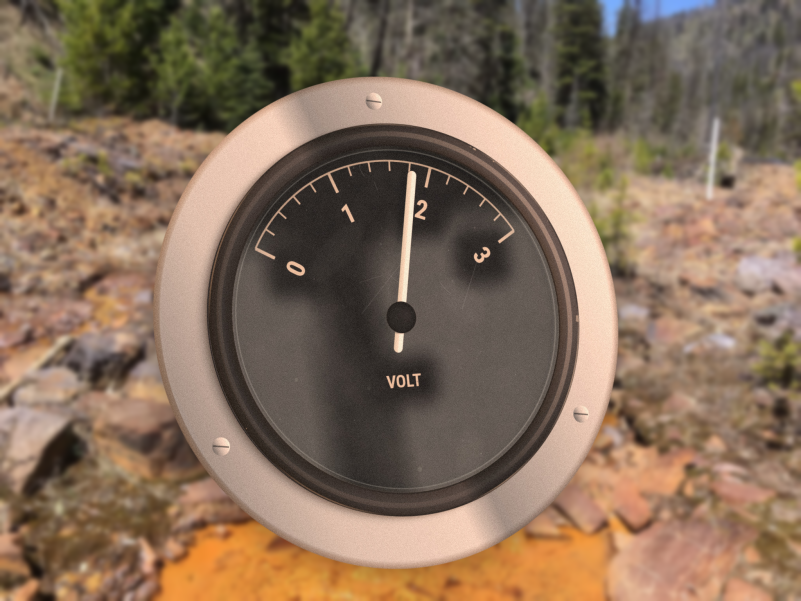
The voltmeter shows 1.8,V
